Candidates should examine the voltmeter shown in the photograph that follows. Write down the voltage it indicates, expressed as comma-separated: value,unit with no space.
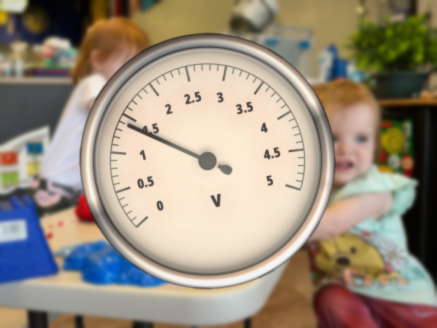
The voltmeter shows 1.4,V
